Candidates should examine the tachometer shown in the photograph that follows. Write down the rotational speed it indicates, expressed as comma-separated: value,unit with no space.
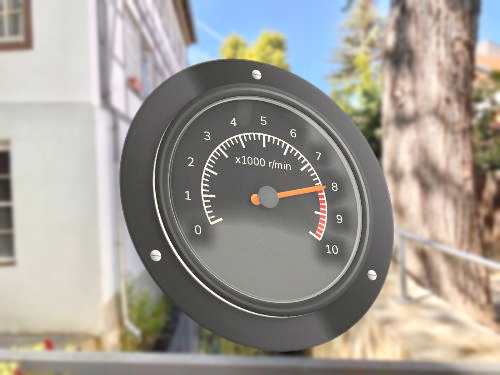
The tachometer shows 8000,rpm
